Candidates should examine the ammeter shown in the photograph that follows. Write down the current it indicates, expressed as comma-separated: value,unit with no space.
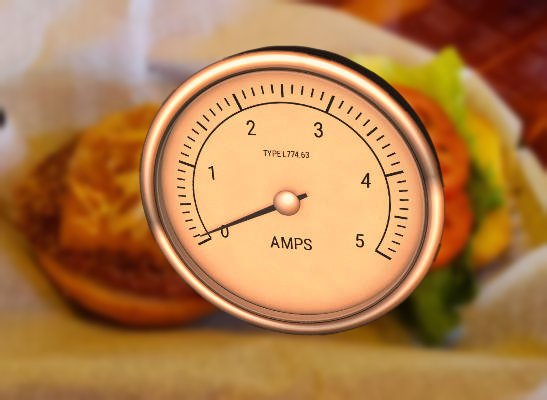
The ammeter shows 0.1,A
